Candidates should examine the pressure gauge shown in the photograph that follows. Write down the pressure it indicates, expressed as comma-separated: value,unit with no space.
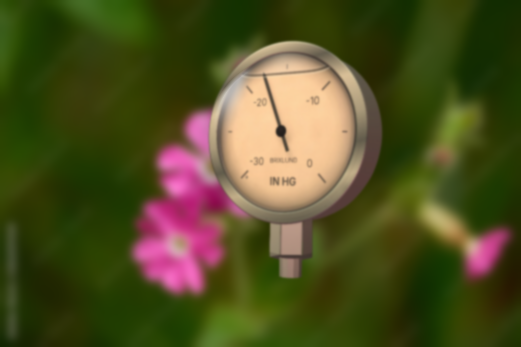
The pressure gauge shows -17.5,inHg
